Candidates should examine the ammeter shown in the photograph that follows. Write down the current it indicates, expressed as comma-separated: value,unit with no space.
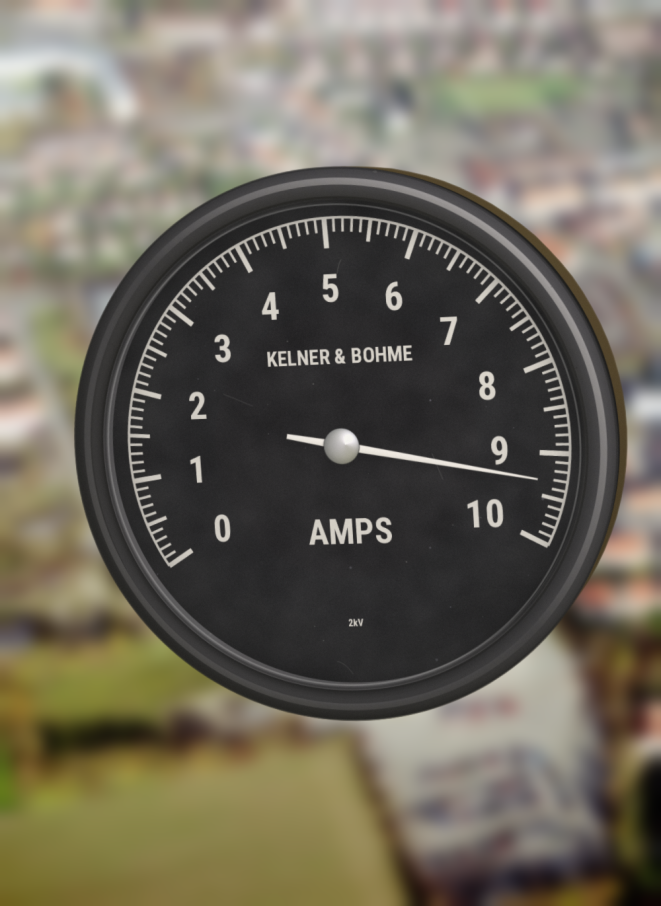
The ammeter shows 9.3,A
